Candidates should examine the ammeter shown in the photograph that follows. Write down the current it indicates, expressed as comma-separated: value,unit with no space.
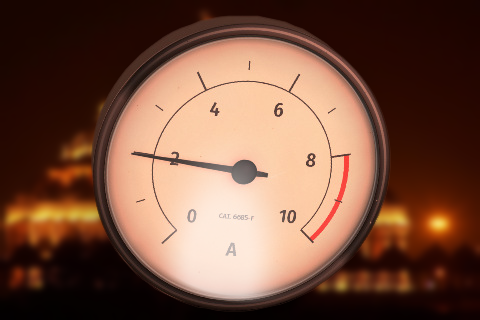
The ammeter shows 2,A
